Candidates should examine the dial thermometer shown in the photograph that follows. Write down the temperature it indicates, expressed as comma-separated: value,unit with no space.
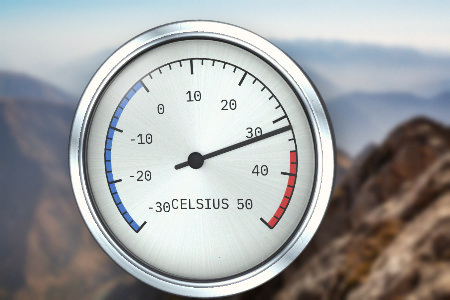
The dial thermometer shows 32,°C
